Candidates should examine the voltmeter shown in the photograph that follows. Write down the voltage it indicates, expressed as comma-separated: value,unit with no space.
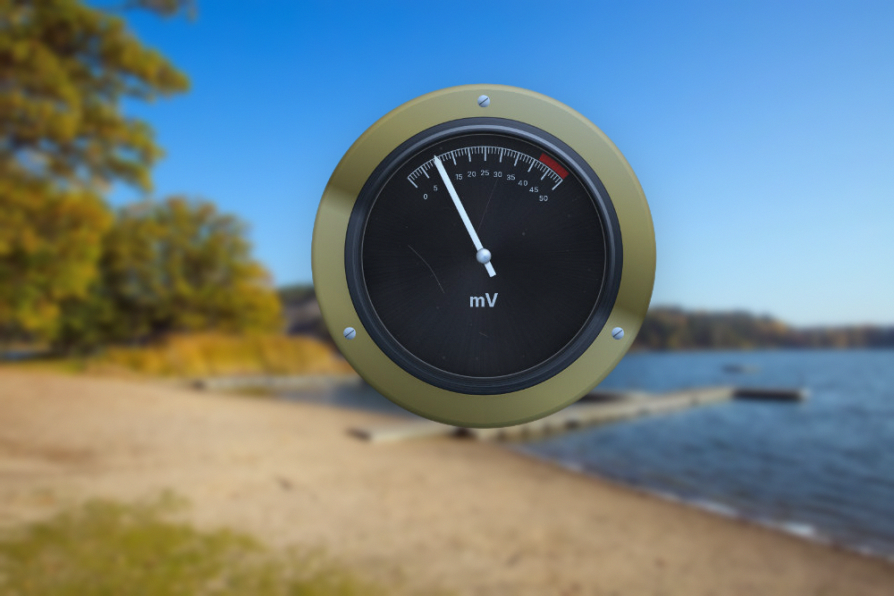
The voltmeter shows 10,mV
